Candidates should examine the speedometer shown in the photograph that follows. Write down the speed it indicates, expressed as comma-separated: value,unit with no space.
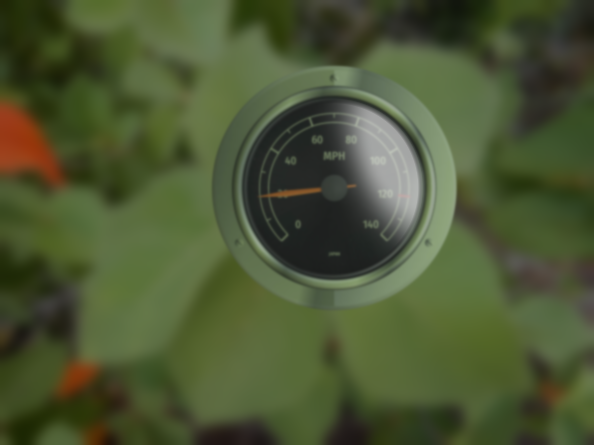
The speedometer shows 20,mph
